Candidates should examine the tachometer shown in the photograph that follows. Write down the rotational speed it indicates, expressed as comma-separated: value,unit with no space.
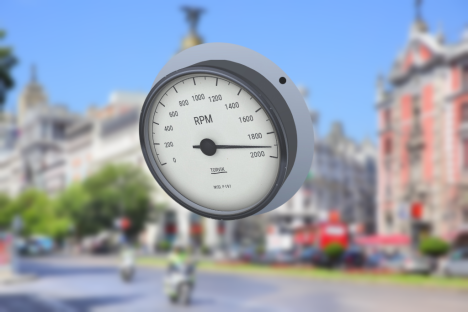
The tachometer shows 1900,rpm
